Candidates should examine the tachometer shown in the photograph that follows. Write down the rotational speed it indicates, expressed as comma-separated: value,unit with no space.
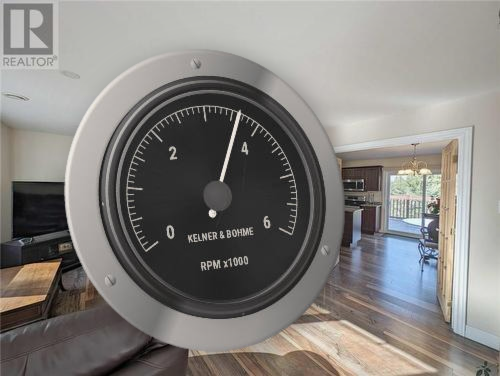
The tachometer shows 3600,rpm
